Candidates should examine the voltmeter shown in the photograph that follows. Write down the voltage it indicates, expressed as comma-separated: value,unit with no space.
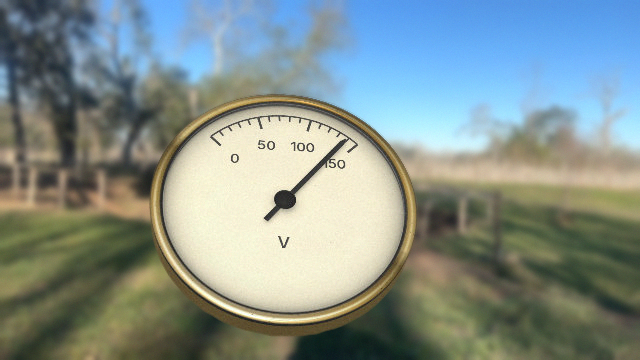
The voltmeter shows 140,V
